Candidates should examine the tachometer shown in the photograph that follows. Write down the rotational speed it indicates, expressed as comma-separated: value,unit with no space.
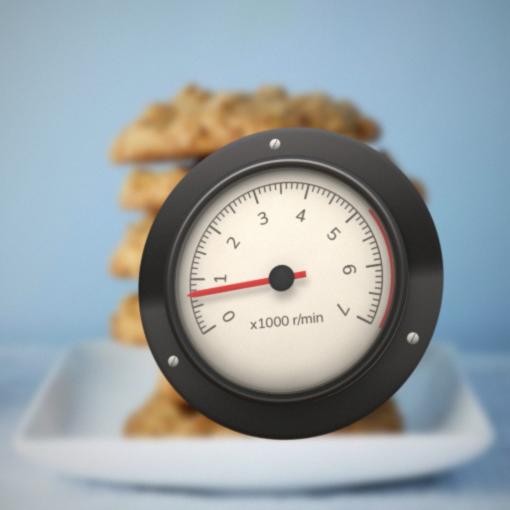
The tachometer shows 700,rpm
